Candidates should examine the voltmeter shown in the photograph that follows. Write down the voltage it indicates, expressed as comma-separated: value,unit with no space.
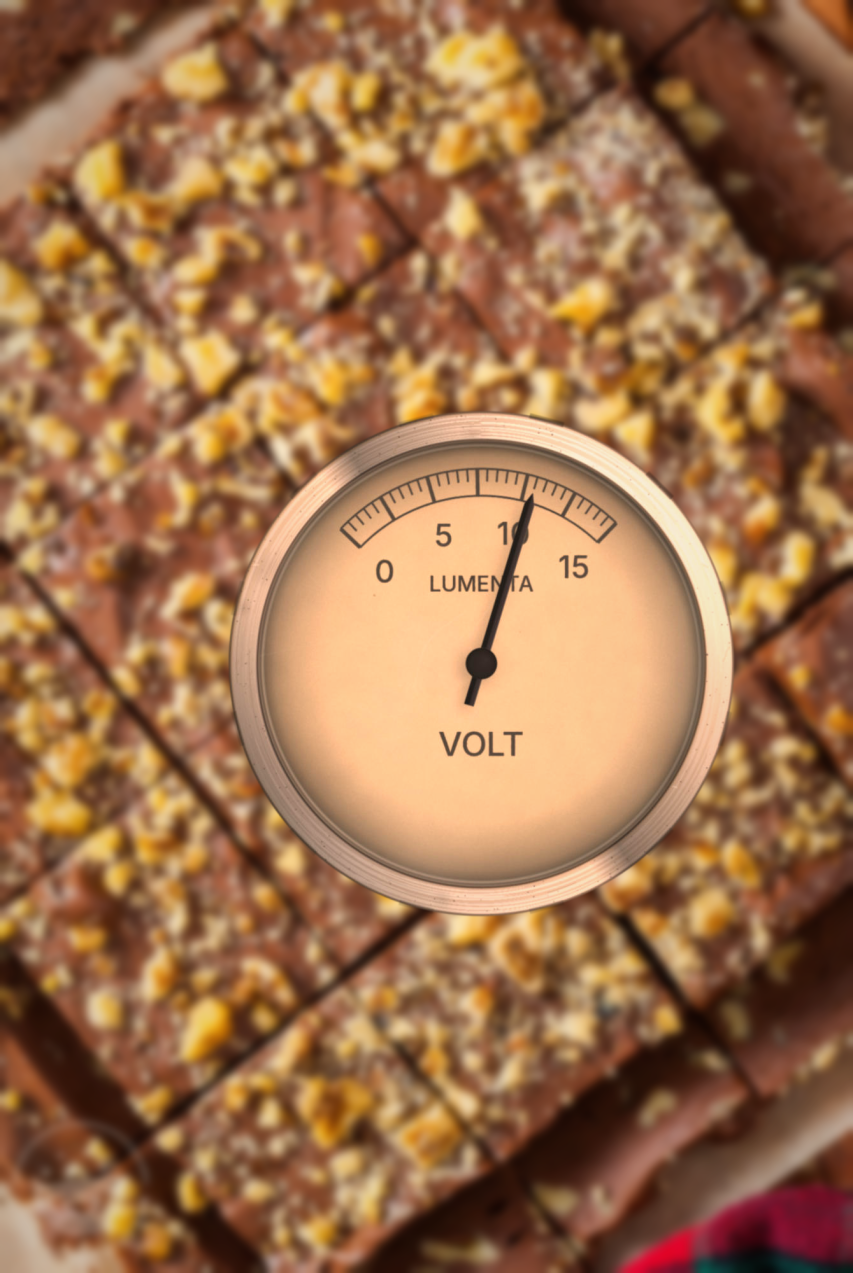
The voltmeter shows 10.5,V
